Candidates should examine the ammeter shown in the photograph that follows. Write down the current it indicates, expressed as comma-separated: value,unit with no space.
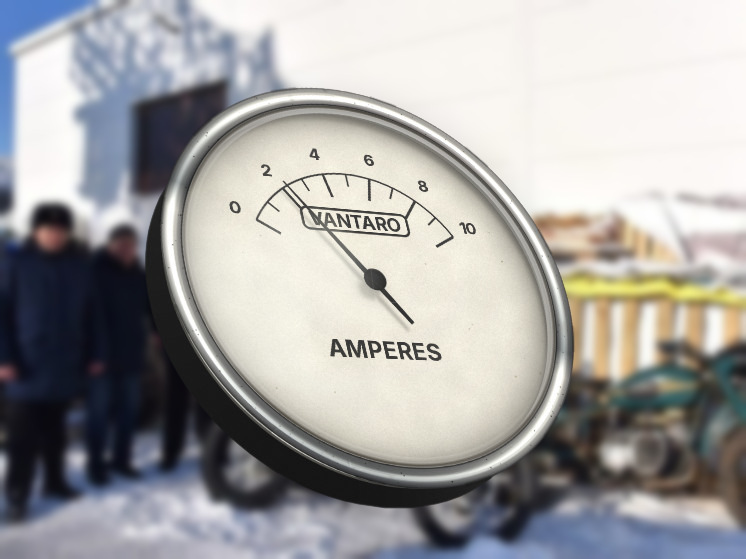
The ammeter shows 2,A
